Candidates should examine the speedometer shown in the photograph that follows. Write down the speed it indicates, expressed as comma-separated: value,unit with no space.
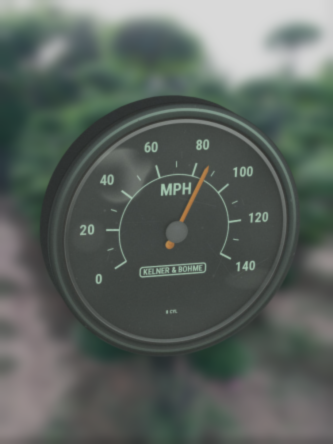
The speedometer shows 85,mph
